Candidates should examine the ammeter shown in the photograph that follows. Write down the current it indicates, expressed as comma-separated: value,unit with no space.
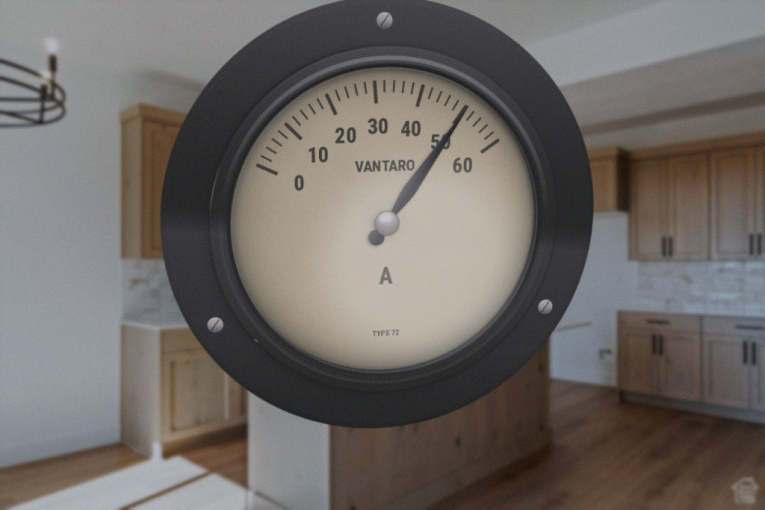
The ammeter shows 50,A
